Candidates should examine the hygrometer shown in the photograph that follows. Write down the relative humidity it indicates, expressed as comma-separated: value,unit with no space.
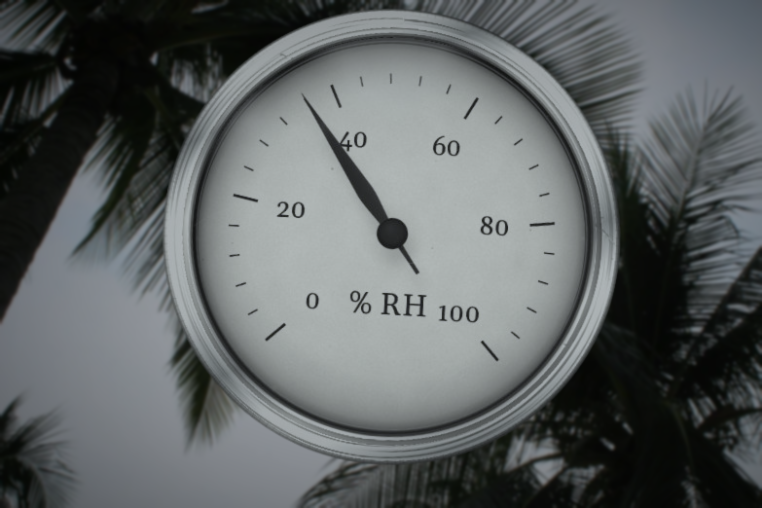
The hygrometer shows 36,%
